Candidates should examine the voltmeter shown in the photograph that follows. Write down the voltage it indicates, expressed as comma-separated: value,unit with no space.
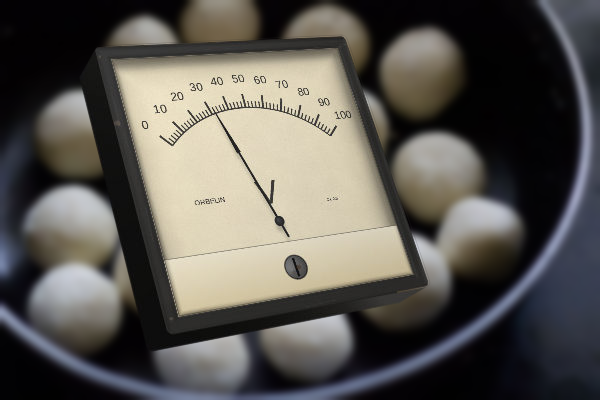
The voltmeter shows 30,V
